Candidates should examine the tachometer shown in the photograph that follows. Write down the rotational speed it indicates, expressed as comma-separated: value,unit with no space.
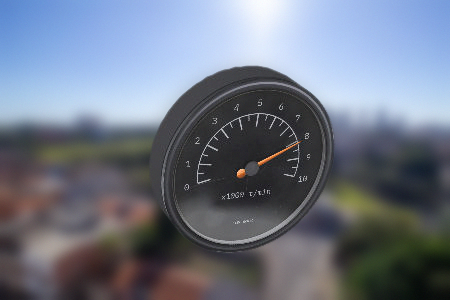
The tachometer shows 8000,rpm
